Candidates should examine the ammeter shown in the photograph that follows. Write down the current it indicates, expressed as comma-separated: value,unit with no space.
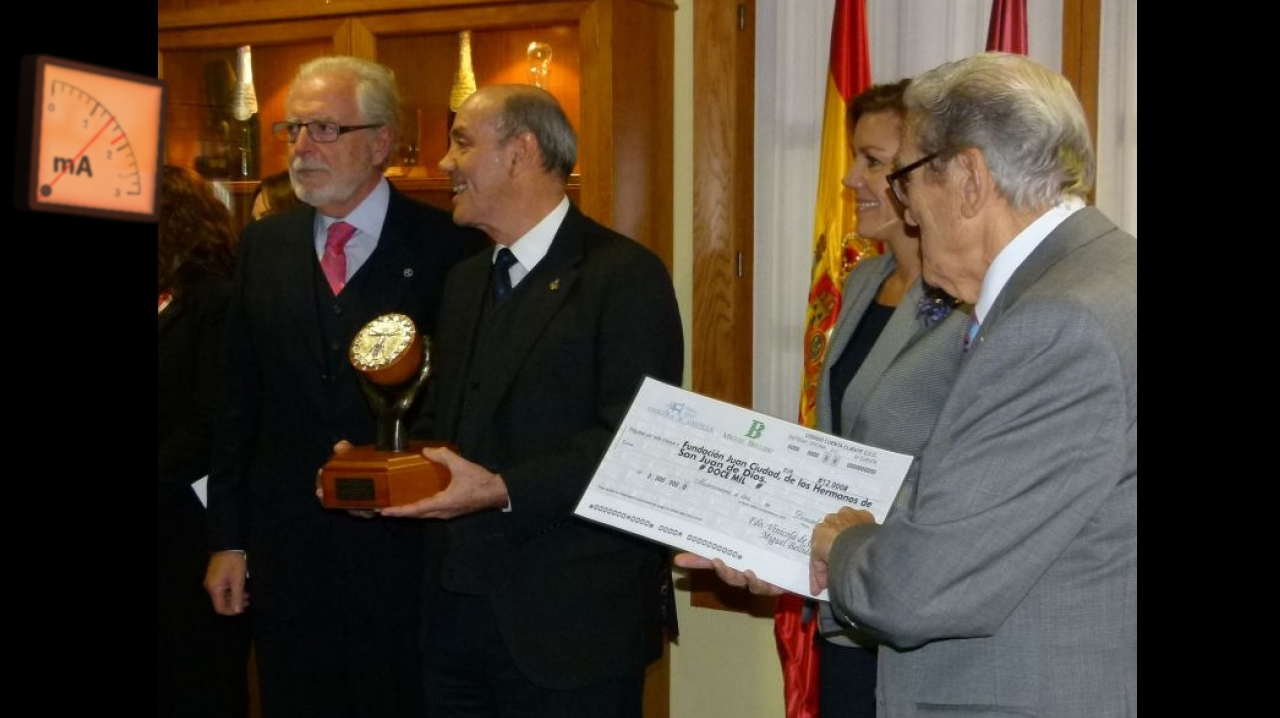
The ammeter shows 1.4,mA
